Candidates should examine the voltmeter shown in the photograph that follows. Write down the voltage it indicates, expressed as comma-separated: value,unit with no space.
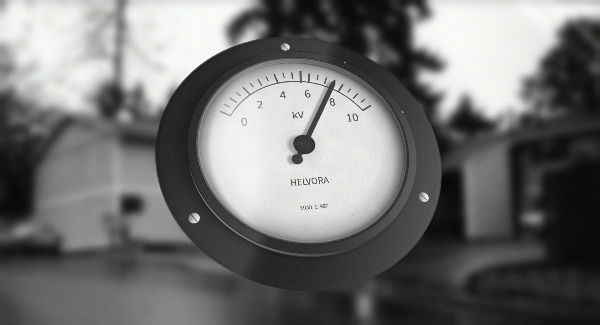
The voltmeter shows 7.5,kV
